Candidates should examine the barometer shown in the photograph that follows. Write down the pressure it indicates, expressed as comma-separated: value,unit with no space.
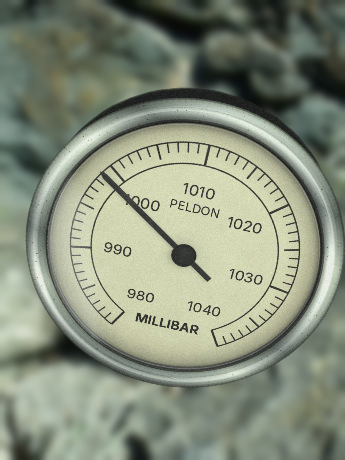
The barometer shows 999,mbar
